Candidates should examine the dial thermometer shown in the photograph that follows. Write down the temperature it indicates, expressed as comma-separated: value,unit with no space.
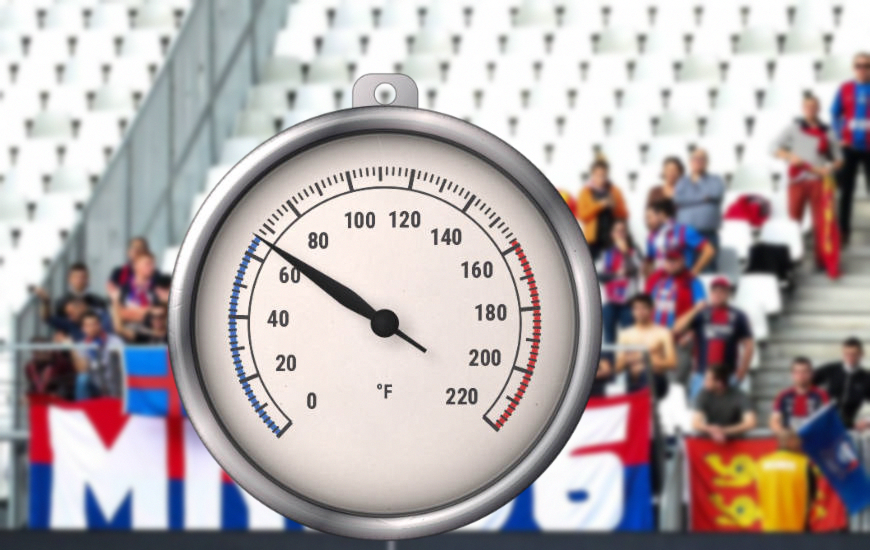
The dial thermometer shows 66,°F
